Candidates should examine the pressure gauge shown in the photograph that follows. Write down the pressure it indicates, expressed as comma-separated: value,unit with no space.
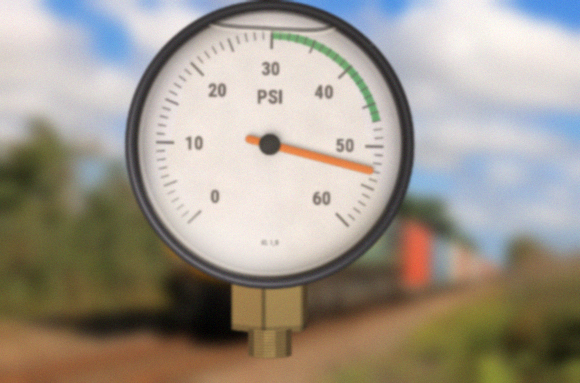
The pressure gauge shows 53,psi
